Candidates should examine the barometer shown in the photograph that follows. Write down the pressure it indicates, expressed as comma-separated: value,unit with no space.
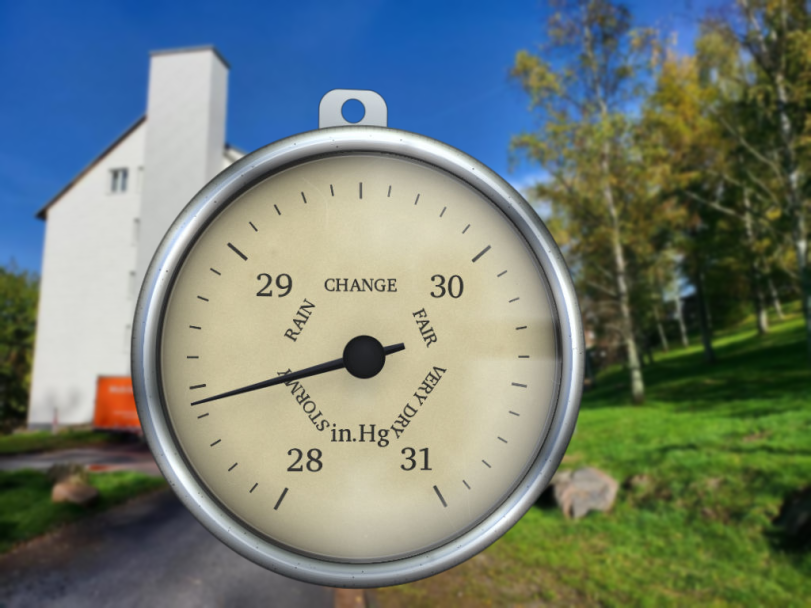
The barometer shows 28.45,inHg
